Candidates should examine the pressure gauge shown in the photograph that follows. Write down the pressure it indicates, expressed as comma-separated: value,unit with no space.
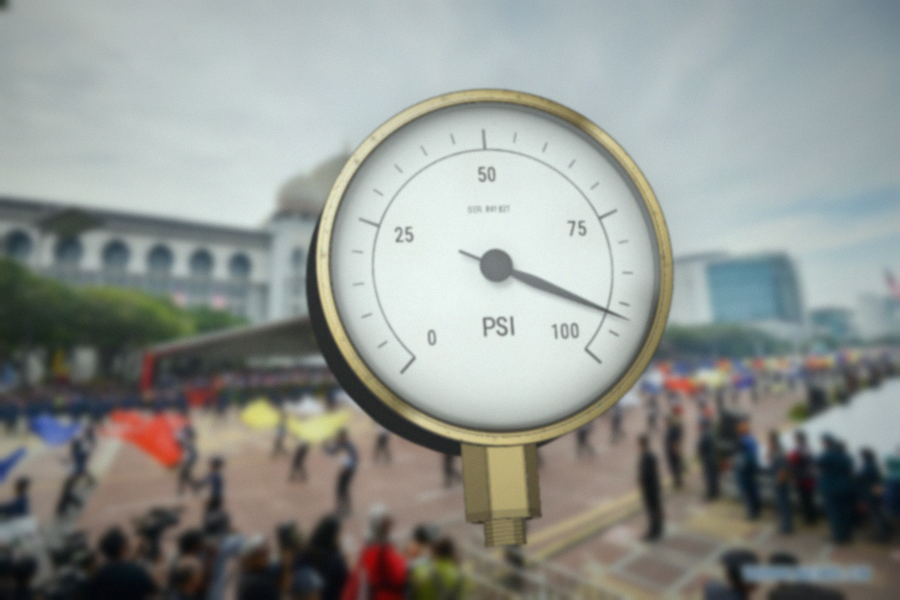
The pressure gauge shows 92.5,psi
